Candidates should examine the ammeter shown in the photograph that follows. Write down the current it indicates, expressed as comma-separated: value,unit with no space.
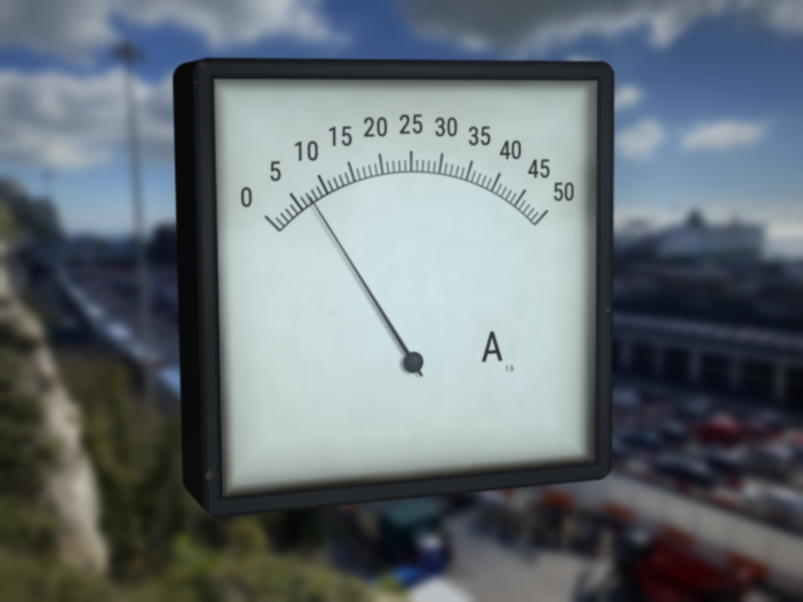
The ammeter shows 7,A
